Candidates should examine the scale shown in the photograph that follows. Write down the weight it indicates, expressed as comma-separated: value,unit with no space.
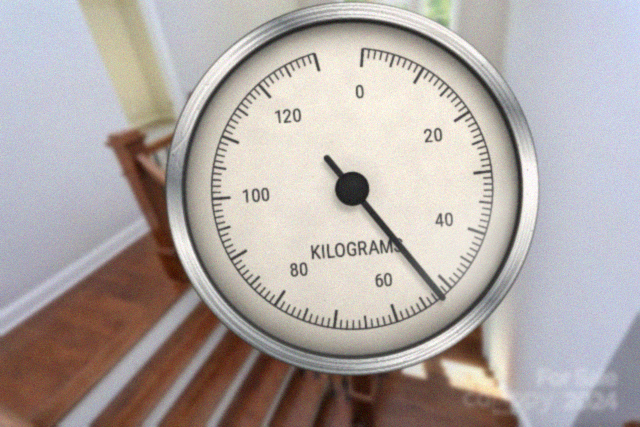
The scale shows 52,kg
